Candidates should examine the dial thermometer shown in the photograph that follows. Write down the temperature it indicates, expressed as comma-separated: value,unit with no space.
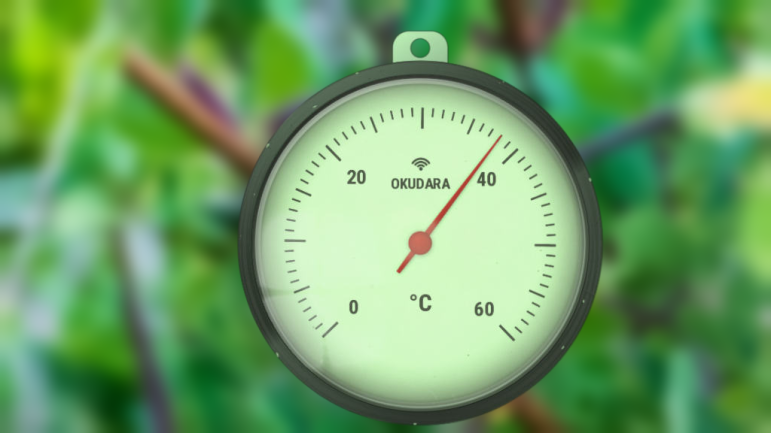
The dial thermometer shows 38,°C
